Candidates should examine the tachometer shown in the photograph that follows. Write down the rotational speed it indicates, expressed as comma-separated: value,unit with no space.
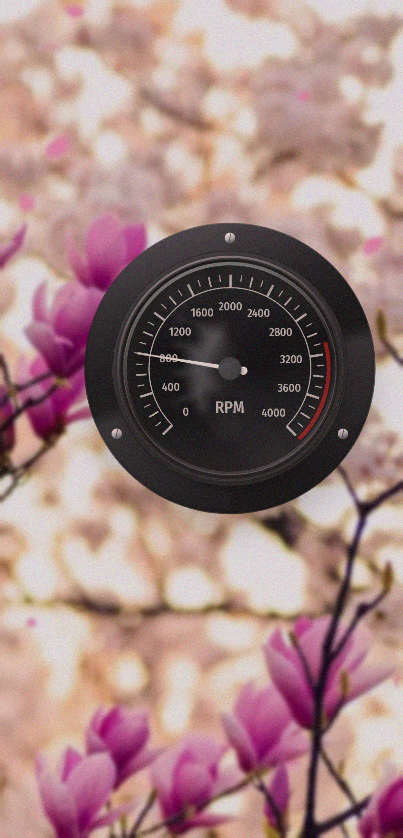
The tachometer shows 800,rpm
